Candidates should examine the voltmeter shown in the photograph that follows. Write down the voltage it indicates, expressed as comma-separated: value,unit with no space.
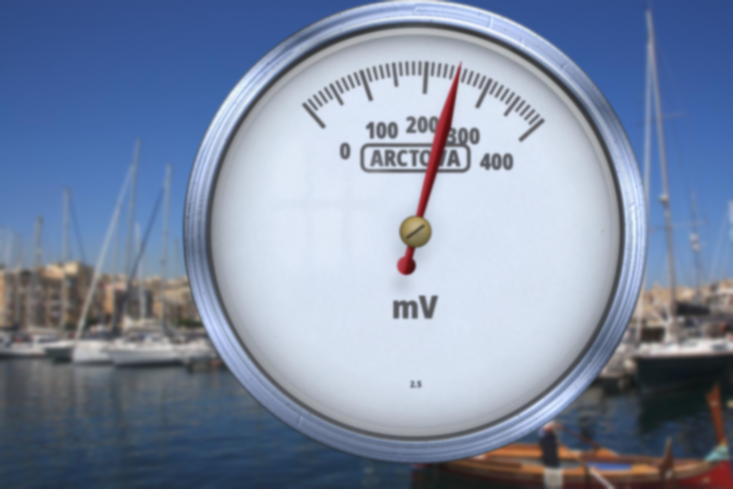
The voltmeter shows 250,mV
